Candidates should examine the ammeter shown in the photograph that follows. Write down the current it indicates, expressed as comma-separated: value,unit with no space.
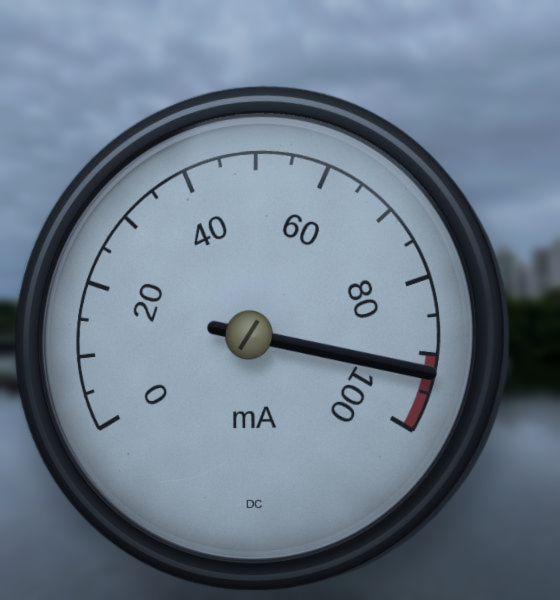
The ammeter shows 92.5,mA
